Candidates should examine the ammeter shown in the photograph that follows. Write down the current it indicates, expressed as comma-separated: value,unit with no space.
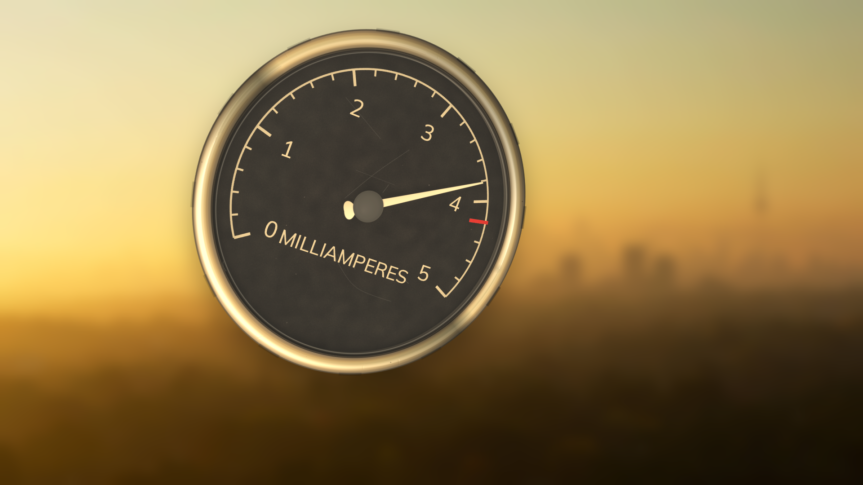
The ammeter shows 3.8,mA
